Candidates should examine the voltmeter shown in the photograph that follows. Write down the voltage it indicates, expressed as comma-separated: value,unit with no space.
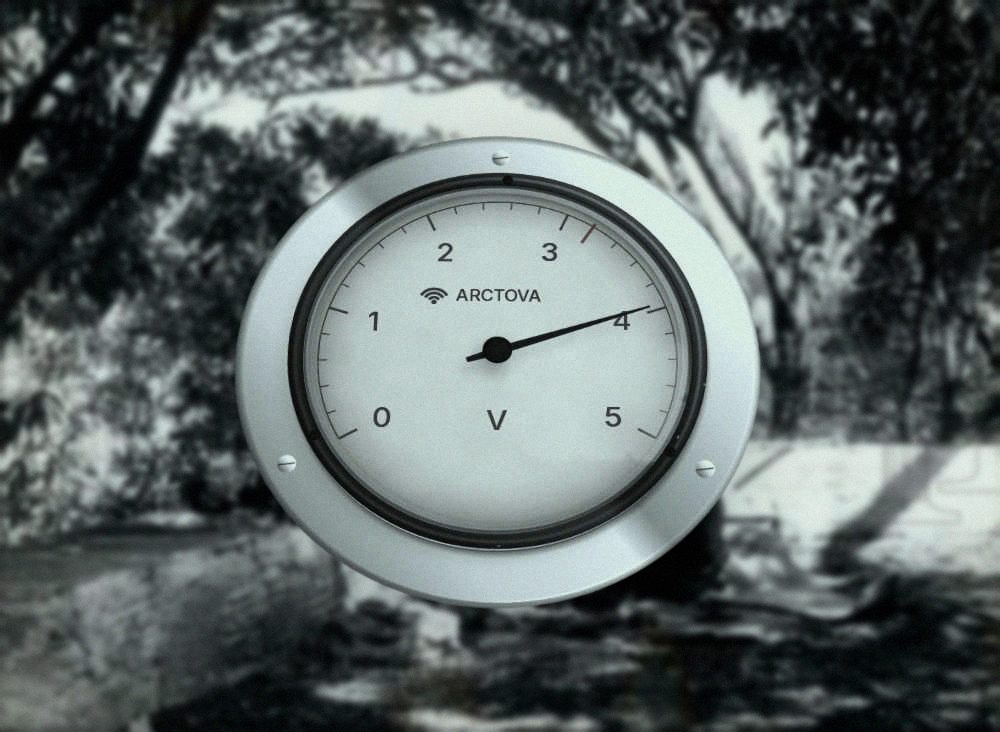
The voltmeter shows 4,V
